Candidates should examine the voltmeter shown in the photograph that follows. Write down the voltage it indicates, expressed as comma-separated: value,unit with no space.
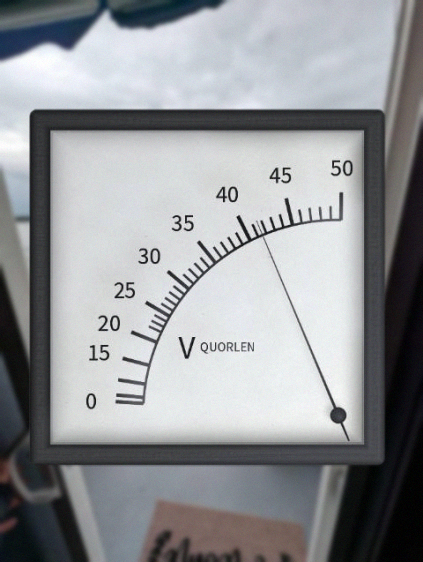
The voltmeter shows 41.5,V
